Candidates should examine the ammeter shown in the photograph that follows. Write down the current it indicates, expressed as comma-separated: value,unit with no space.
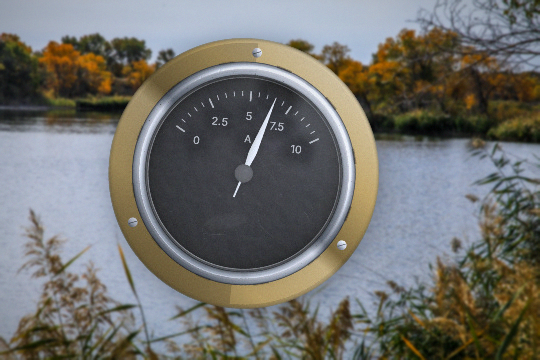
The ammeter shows 6.5,A
